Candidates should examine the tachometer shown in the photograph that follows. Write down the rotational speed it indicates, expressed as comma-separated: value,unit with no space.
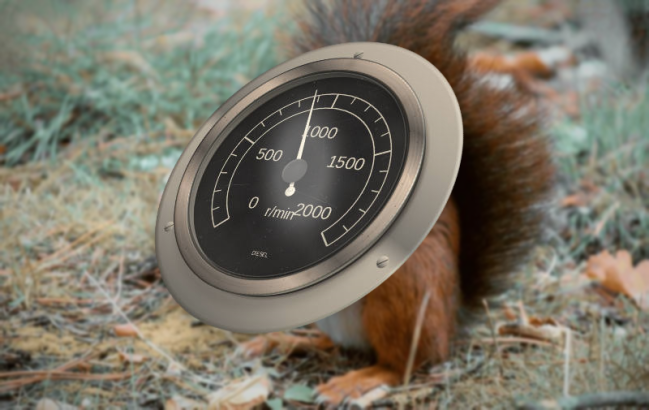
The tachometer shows 900,rpm
